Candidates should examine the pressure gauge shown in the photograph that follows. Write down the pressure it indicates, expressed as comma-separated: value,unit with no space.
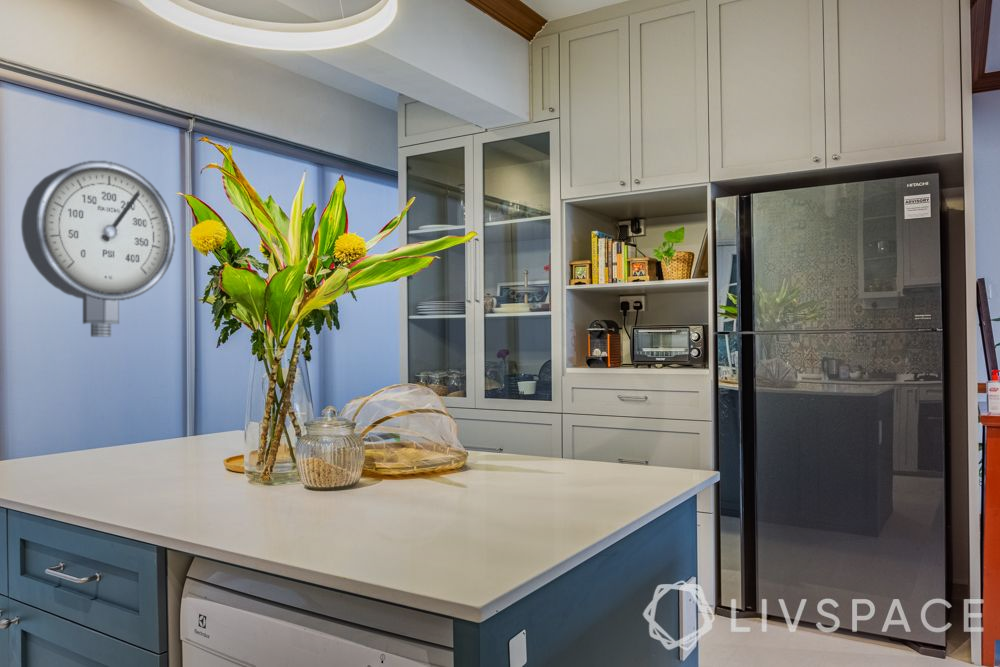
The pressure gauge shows 250,psi
